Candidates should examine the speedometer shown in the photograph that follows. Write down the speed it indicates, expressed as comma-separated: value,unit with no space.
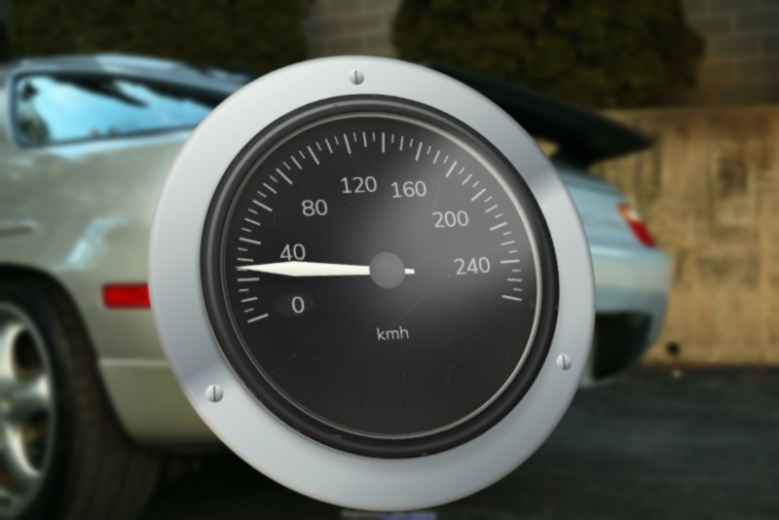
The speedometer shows 25,km/h
